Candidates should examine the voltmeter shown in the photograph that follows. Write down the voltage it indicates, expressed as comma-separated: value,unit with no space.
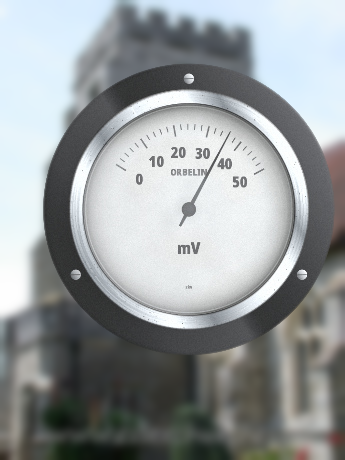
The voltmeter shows 36,mV
